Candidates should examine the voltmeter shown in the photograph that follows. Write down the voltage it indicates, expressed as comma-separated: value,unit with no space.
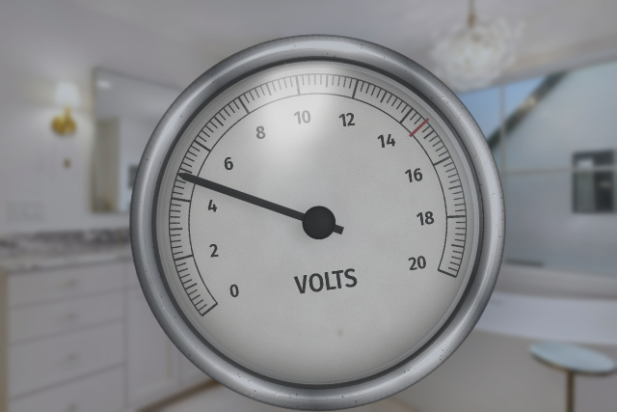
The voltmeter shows 4.8,V
